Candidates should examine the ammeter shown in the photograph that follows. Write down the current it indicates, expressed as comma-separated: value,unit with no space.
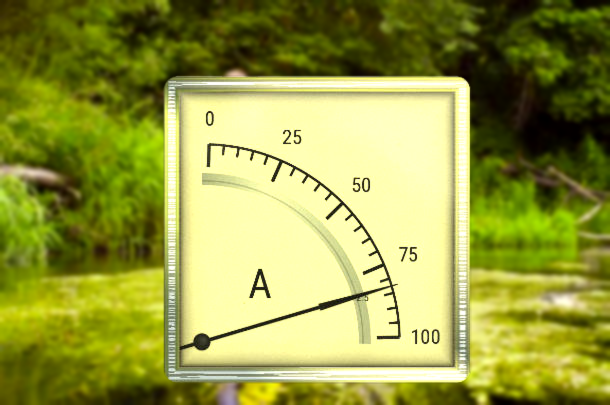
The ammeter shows 82.5,A
